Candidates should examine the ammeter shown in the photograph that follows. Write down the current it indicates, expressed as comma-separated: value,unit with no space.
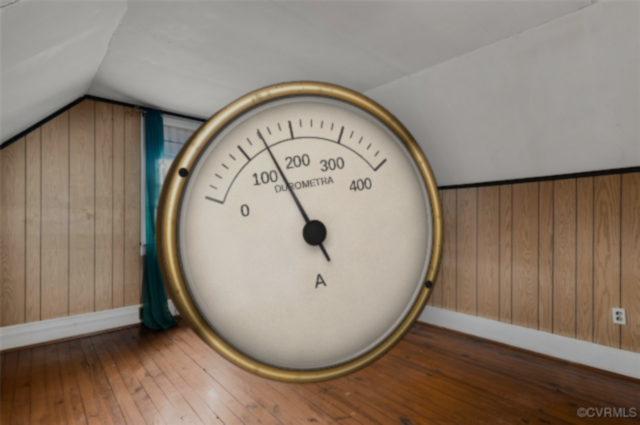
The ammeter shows 140,A
